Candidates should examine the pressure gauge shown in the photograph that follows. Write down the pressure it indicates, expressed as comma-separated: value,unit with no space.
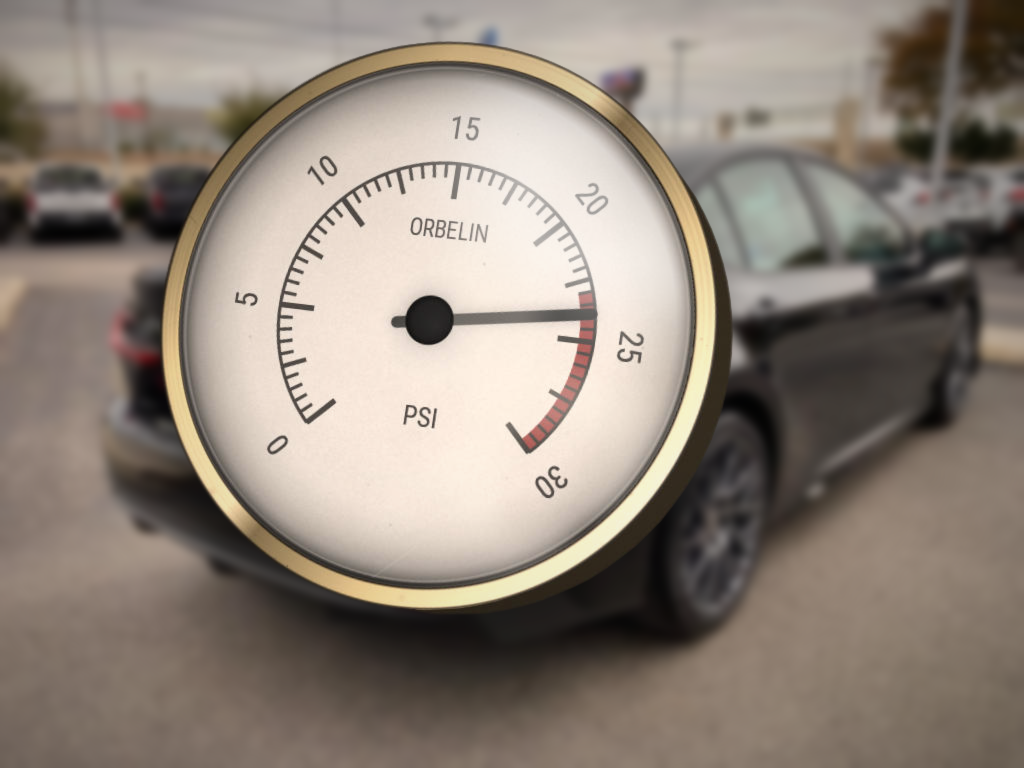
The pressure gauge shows 24,psi
